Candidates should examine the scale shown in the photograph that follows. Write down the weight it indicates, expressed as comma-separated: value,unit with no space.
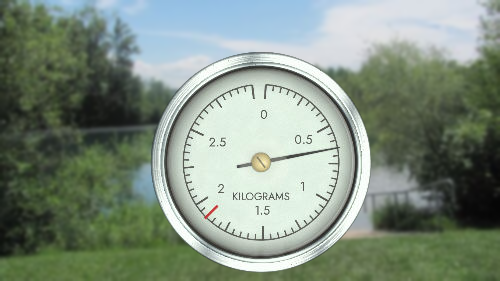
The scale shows 0.65,kg
